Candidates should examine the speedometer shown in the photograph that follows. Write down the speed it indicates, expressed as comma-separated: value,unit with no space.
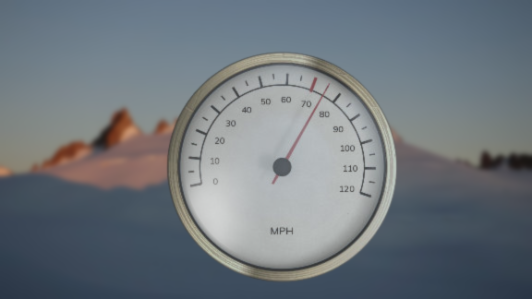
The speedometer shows 75,mph
